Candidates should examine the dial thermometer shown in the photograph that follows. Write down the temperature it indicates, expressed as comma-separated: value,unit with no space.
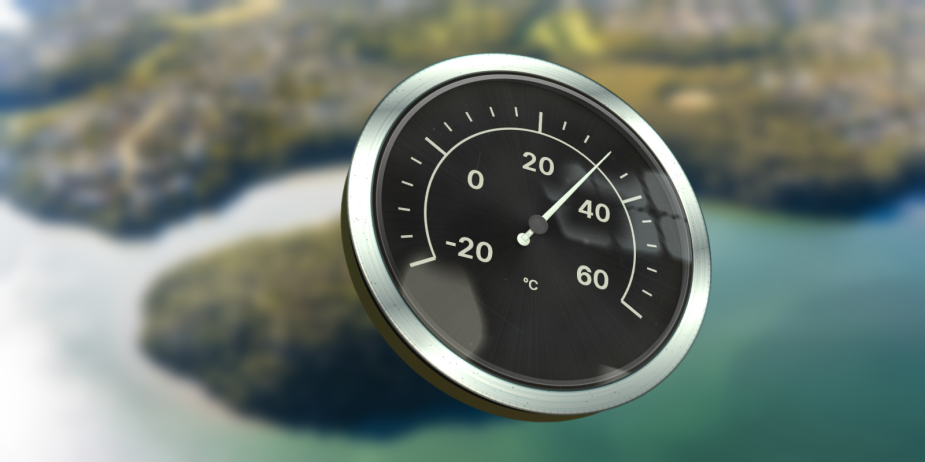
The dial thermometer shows 32,°C
